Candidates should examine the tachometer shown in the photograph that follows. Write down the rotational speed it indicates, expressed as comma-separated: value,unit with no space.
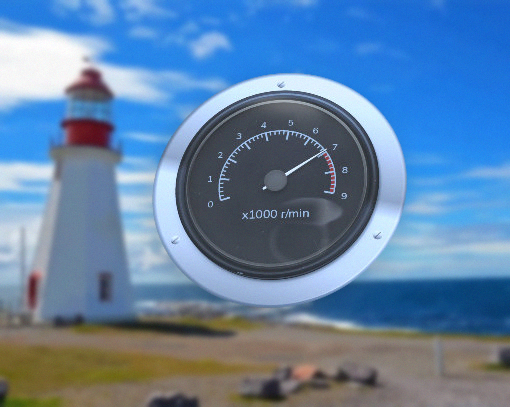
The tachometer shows 7000,rpm
